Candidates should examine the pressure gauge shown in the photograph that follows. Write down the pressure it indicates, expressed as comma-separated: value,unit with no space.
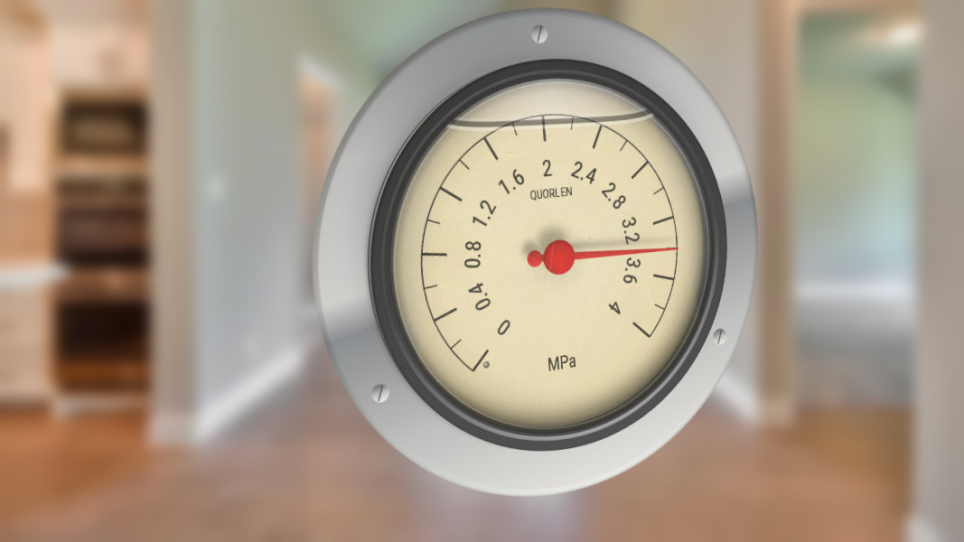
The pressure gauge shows 3.4,MPa
